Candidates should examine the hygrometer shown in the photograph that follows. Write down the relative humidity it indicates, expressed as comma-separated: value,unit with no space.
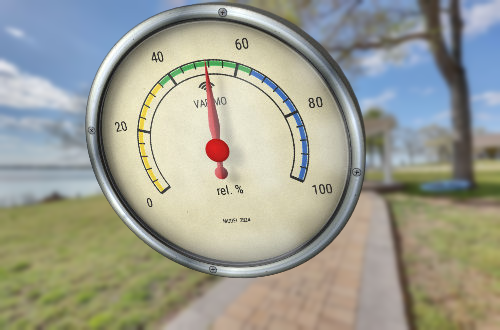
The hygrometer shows 52,%
